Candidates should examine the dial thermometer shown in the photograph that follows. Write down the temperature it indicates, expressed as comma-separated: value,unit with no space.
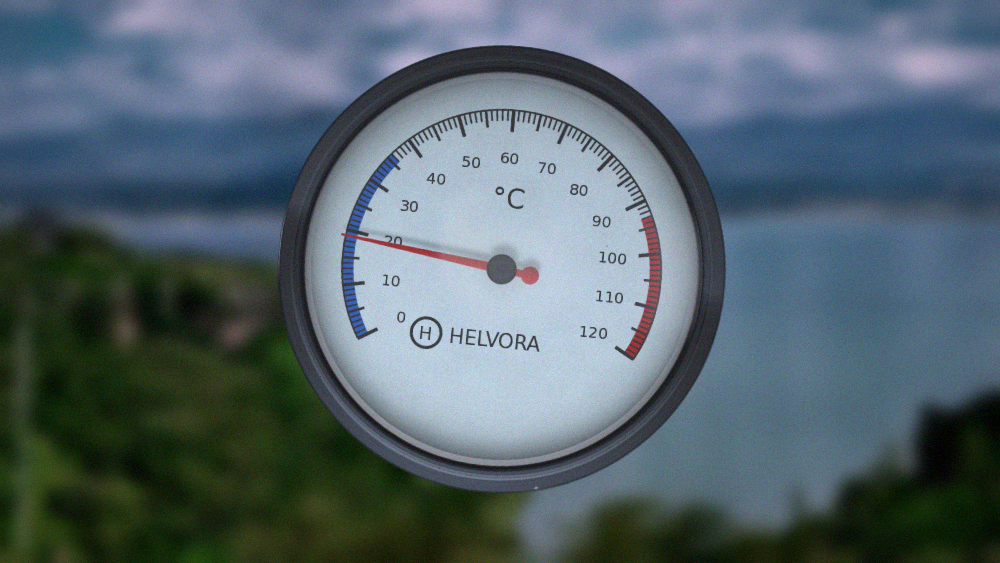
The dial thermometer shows 19,°C
